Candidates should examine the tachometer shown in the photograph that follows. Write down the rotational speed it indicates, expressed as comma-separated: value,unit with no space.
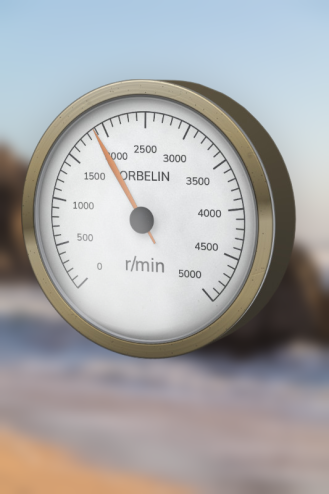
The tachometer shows 1900,rpm
